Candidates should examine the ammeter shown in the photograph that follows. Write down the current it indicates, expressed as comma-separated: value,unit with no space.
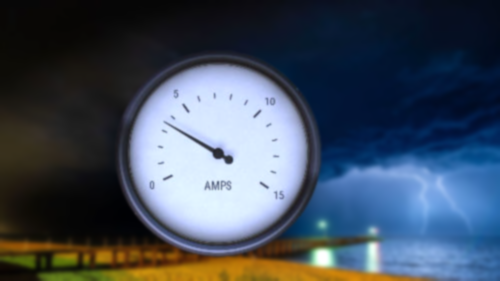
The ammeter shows 3.5,A
